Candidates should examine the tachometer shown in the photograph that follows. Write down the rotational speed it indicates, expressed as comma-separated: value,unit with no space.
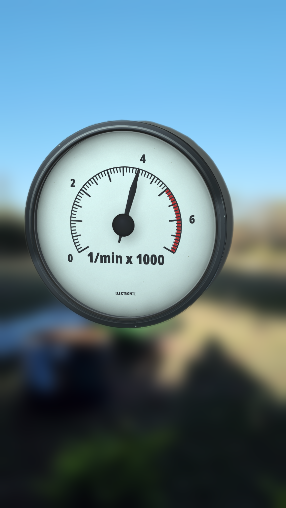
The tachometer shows 4000,rpm
